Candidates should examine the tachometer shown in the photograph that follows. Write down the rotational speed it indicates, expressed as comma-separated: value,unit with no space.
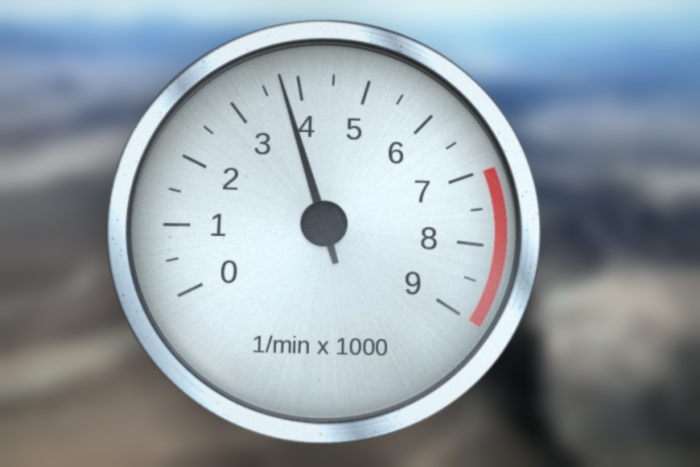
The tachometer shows 3750,rpm
